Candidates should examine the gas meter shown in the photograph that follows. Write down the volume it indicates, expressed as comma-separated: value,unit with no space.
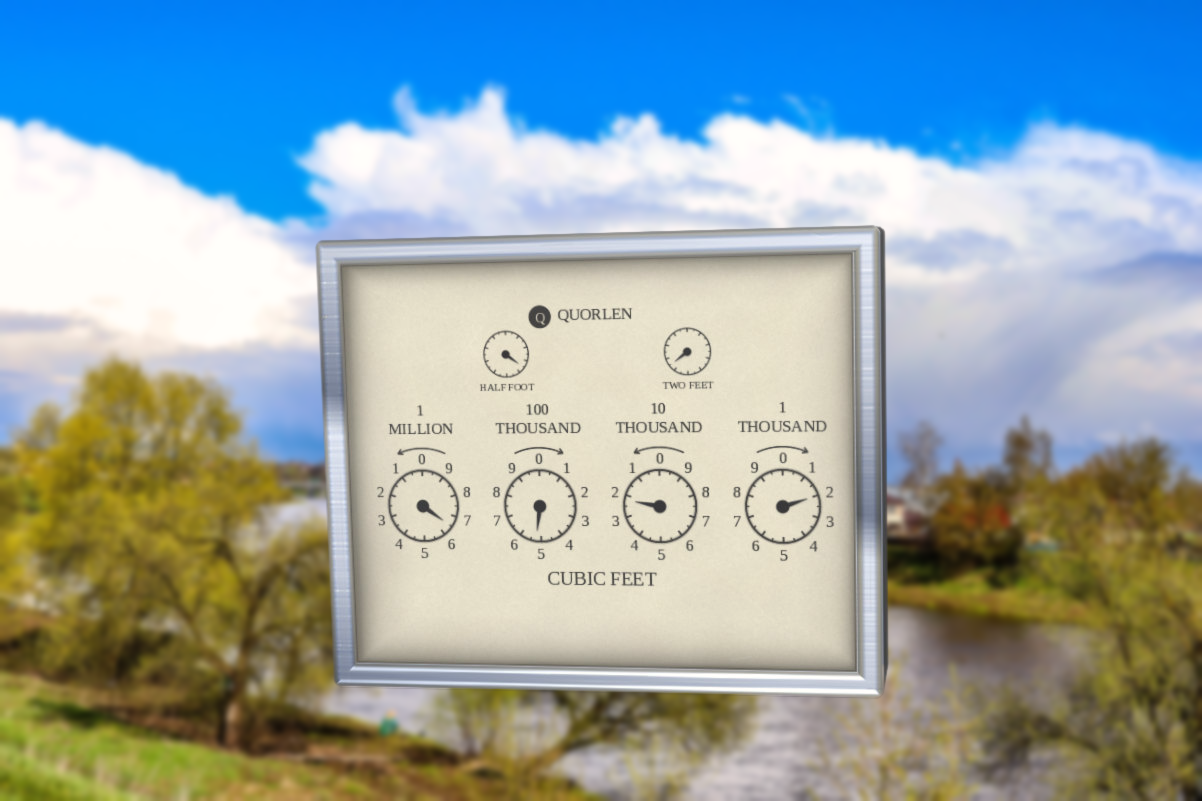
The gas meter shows 652200,ft³
